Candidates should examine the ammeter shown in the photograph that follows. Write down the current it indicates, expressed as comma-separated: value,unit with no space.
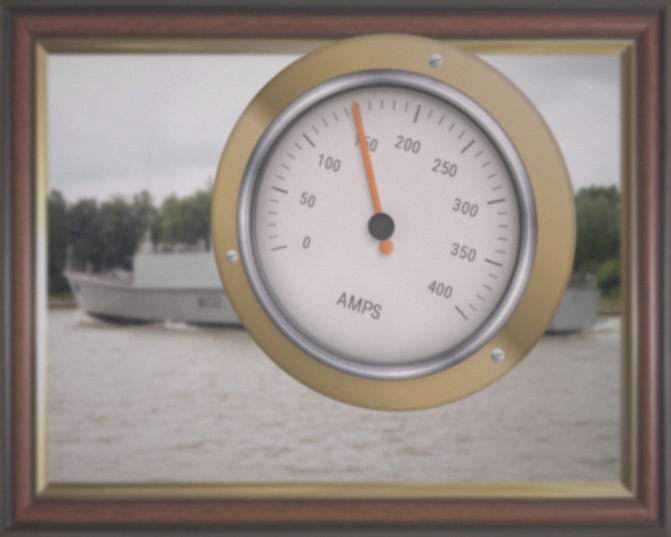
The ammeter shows 150,A
